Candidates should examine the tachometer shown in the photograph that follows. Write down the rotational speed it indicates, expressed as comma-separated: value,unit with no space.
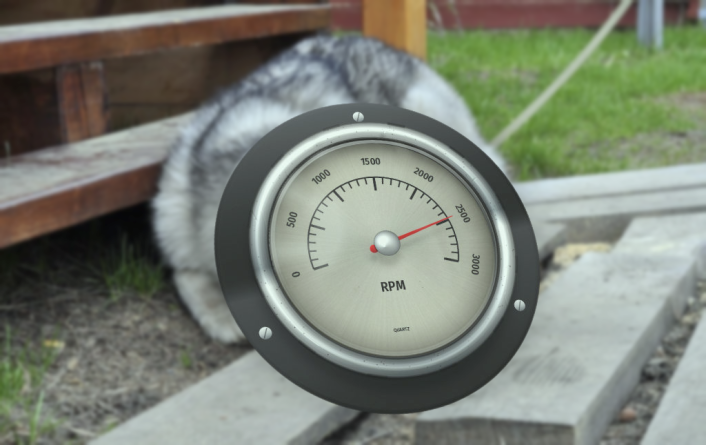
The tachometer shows 2500,rpm
